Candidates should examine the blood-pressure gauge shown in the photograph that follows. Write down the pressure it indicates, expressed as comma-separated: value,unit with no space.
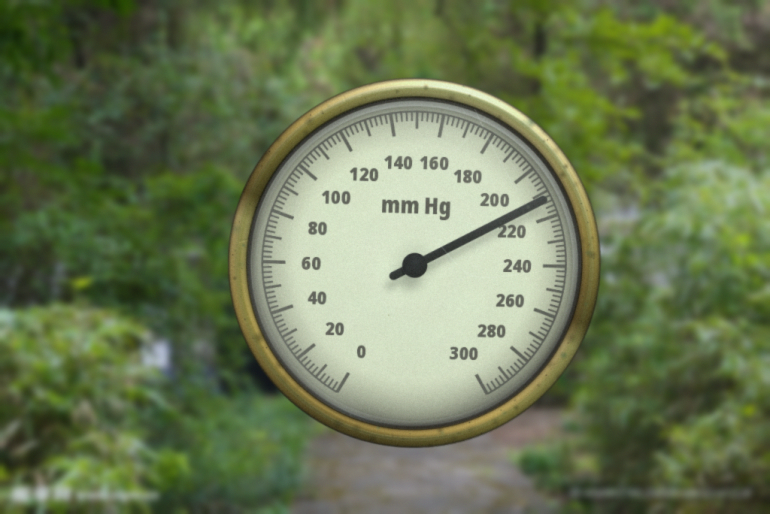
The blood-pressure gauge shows 212,mmHg
